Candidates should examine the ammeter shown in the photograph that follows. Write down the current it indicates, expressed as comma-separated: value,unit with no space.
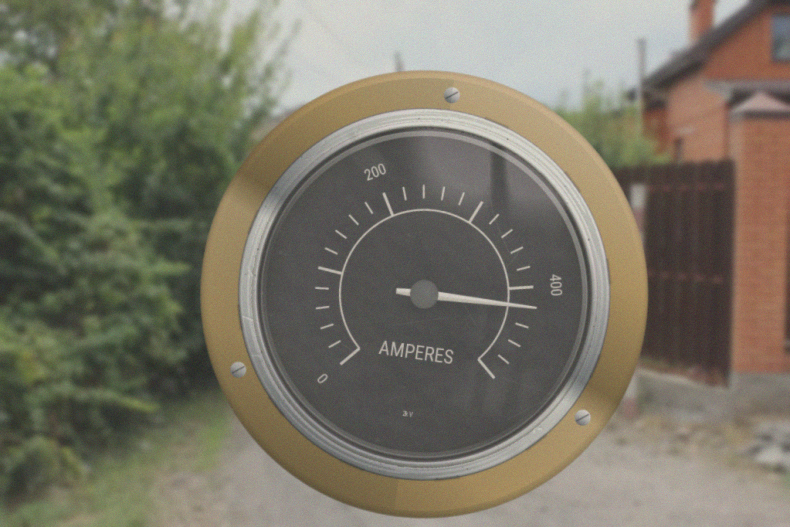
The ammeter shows 420,A
